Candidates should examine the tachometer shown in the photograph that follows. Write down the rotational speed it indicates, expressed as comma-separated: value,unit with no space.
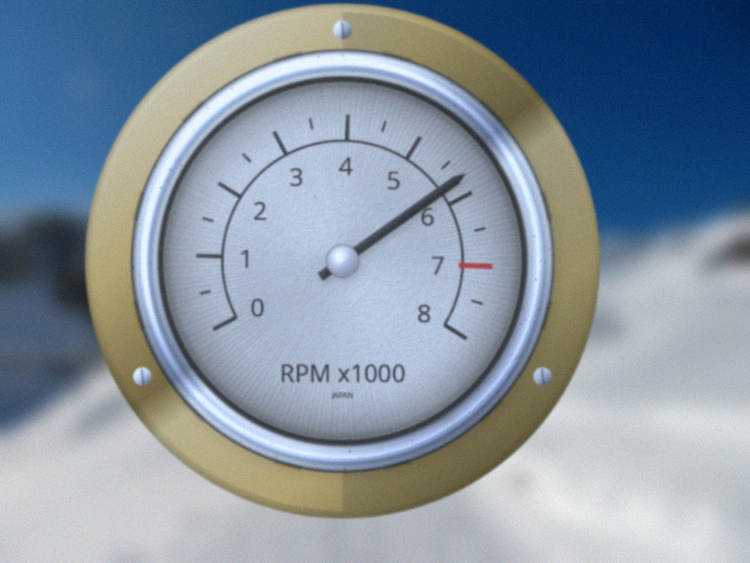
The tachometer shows 5750,rpm
